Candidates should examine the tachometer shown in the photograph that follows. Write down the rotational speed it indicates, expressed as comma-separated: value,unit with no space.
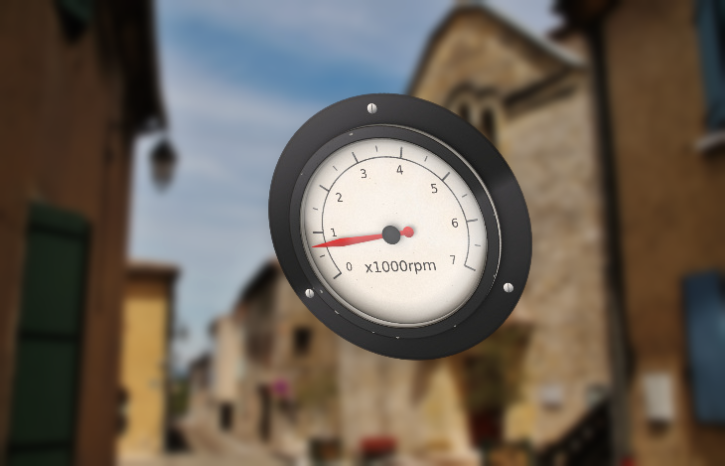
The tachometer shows 750,rpm
